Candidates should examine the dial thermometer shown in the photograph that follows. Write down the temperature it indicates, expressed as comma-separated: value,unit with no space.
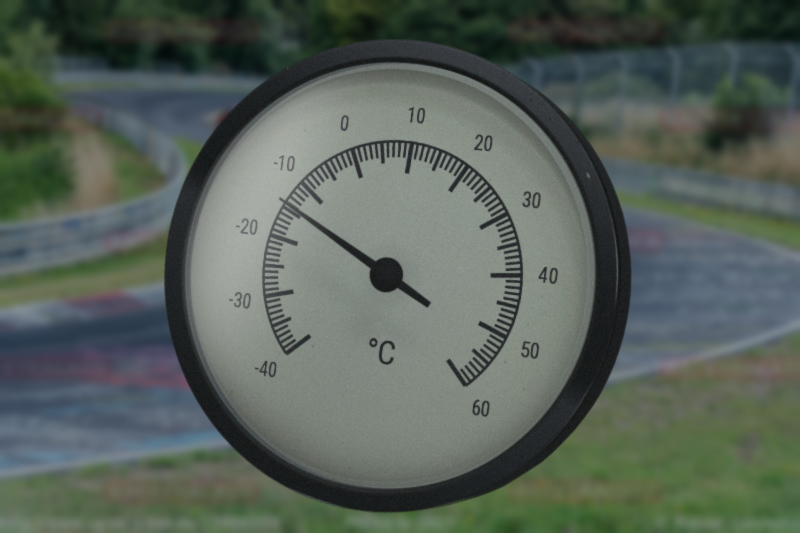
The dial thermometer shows -14,°C
